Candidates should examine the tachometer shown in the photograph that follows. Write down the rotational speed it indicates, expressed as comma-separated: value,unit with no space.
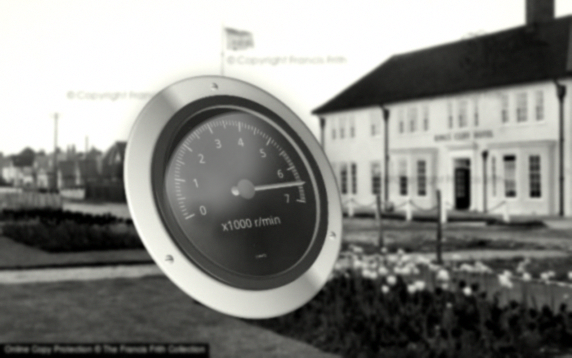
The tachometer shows 6500,rpm
